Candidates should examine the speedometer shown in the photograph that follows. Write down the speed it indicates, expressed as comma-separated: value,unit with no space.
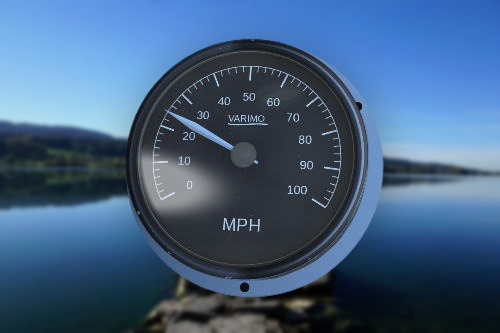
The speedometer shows 24,mph
